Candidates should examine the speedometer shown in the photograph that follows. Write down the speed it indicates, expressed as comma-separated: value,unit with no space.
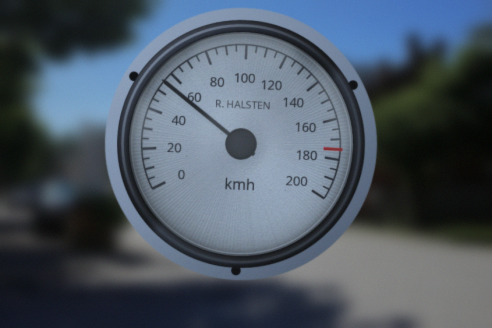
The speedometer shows 55,km/h
